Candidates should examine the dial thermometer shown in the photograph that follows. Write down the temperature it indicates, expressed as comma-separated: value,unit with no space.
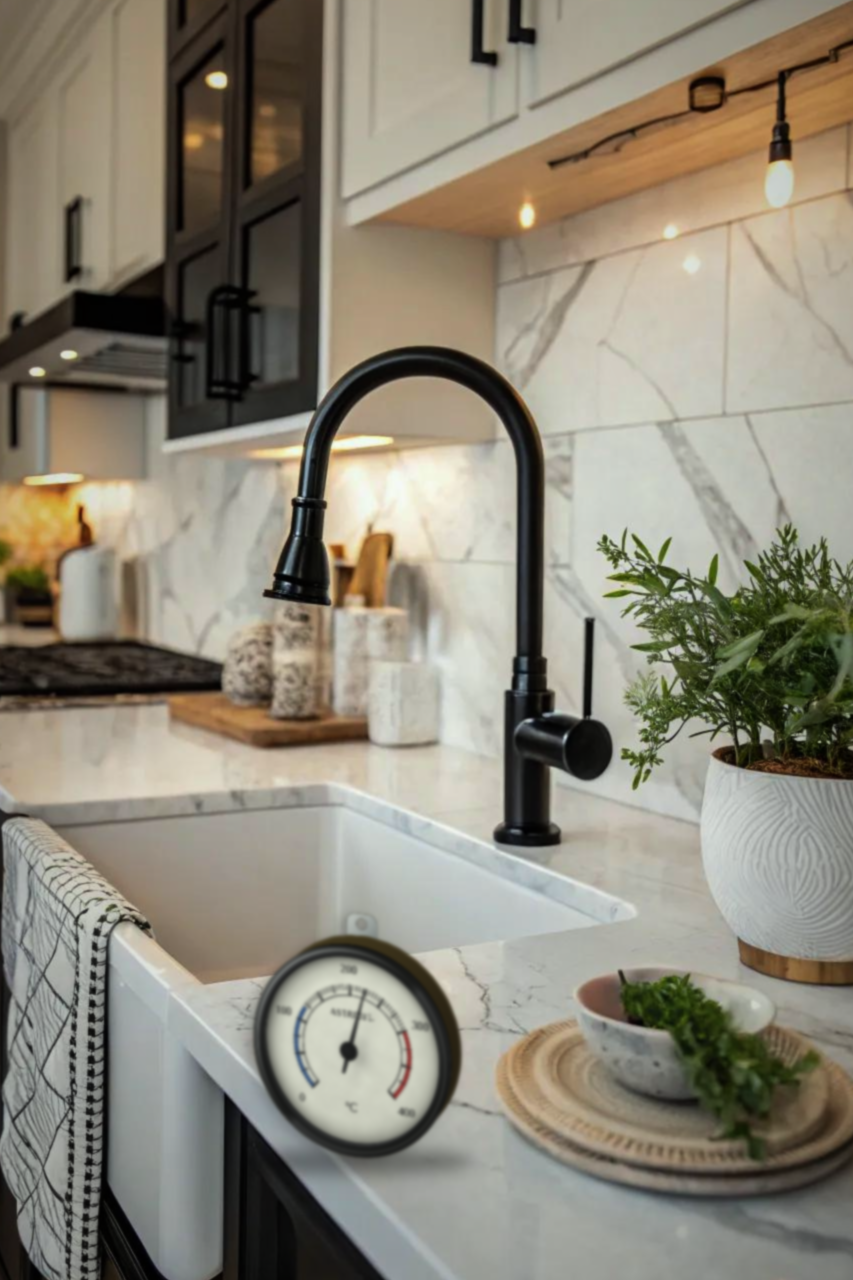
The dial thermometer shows 225,°C
